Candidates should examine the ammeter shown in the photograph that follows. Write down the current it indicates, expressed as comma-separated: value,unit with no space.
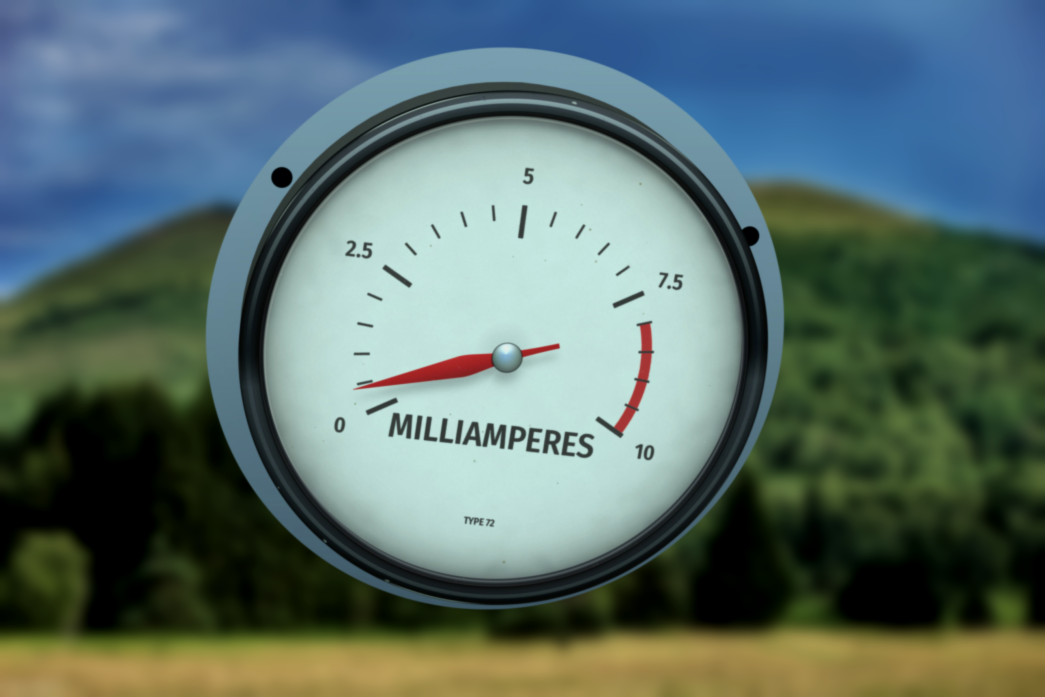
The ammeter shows 0.5,mA
